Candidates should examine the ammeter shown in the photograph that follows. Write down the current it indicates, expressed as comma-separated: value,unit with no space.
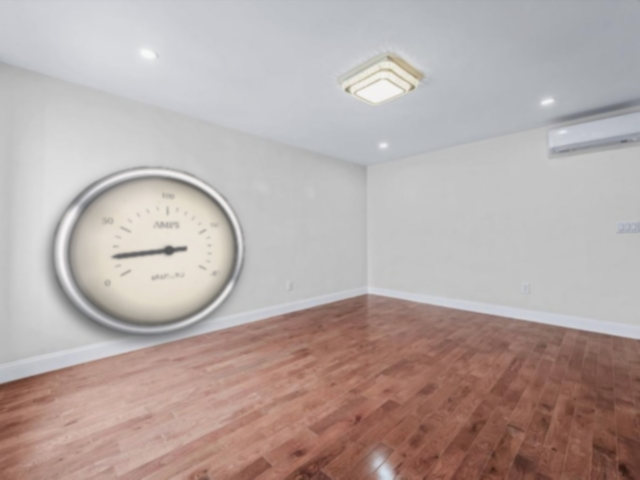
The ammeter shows 20,A
